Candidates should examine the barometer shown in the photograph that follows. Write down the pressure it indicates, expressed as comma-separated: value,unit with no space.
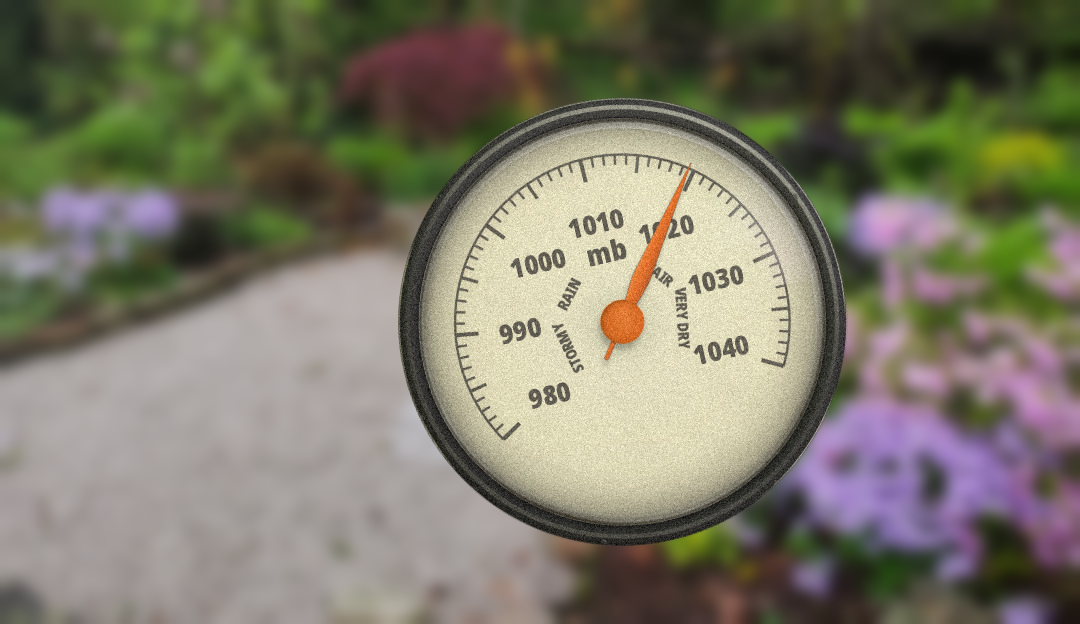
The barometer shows 1019.5,mbar
